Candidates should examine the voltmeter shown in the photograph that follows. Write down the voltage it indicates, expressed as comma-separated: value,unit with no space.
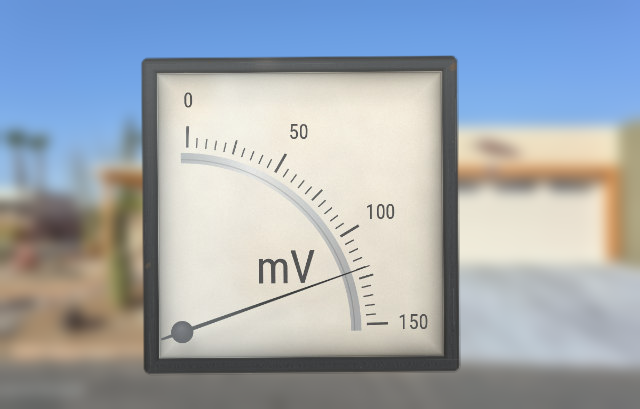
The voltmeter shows 120,mV
